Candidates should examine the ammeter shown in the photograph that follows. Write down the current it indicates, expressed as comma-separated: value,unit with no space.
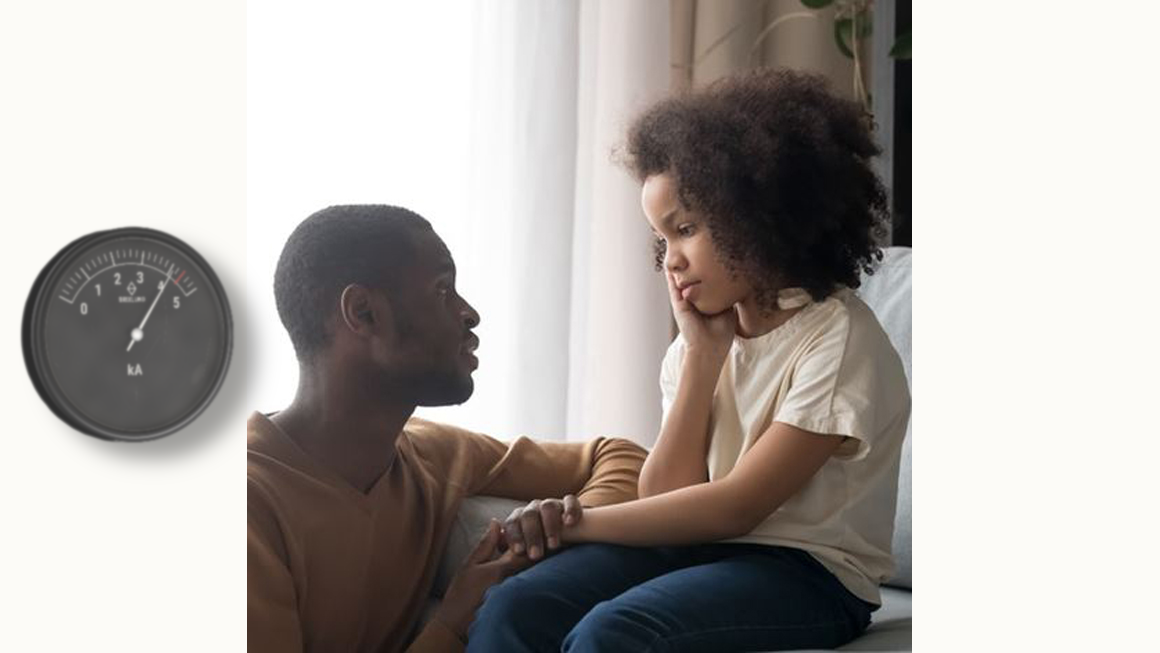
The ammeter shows 4,kA
